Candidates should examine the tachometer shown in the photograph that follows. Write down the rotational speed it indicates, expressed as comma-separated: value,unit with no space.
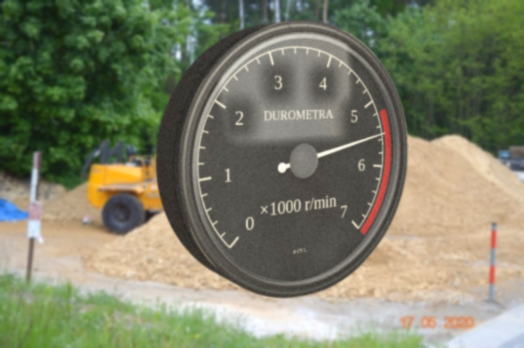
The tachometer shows 5500,rpm
